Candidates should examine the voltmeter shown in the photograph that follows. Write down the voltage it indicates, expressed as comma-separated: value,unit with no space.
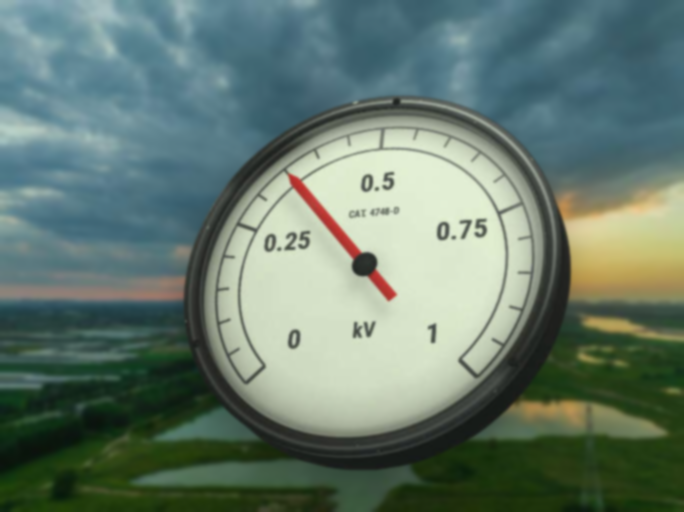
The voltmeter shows 0.35,kV
